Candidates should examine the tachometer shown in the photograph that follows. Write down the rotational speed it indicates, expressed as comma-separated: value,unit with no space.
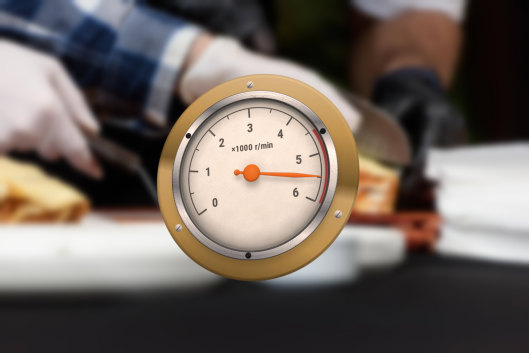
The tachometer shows 5500,rpm
